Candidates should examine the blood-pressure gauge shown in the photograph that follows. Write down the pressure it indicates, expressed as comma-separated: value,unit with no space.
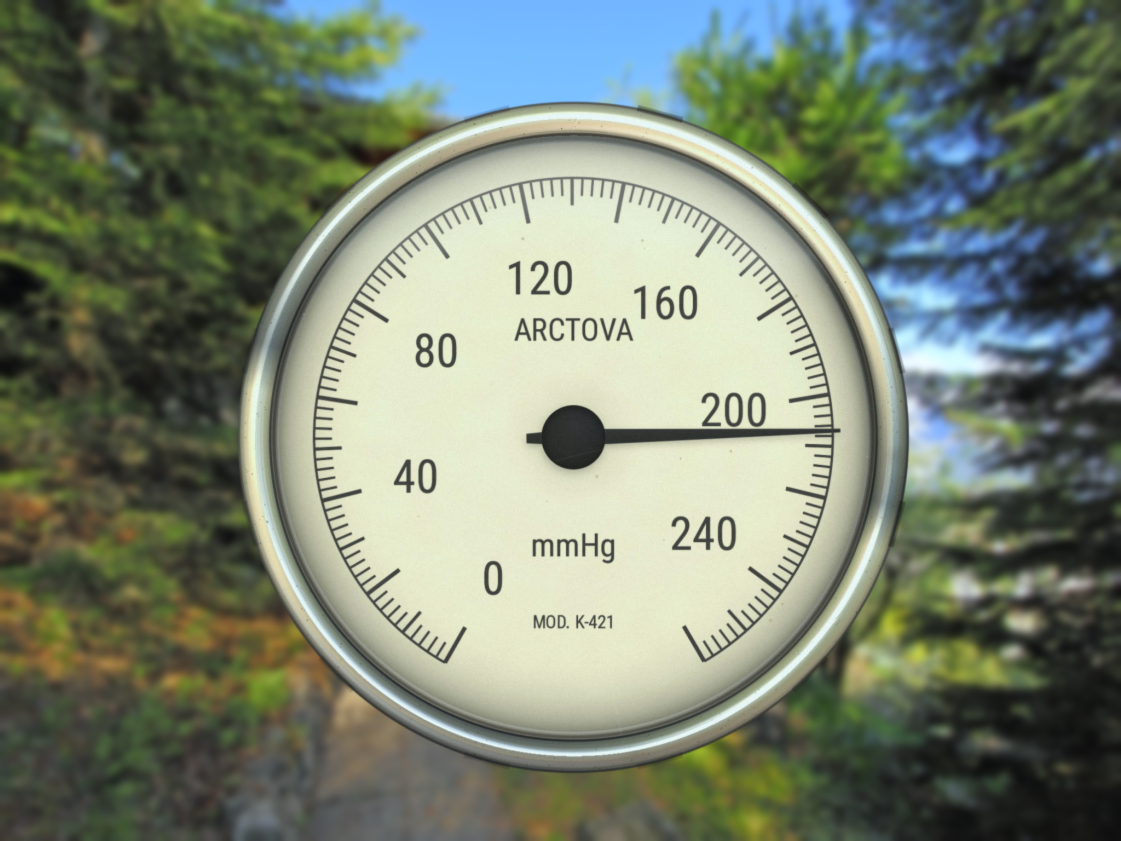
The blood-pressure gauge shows 207,mmHg
